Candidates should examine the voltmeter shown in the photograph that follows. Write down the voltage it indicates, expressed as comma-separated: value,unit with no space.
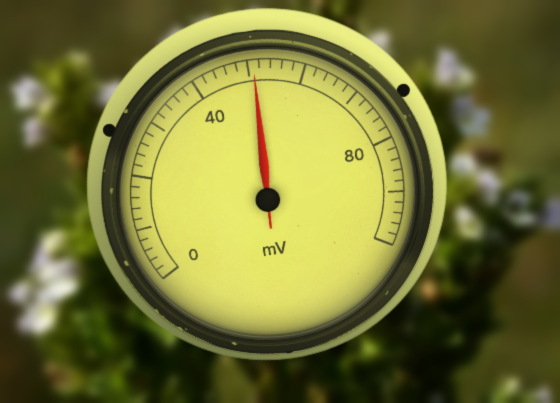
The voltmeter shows 51,mV
